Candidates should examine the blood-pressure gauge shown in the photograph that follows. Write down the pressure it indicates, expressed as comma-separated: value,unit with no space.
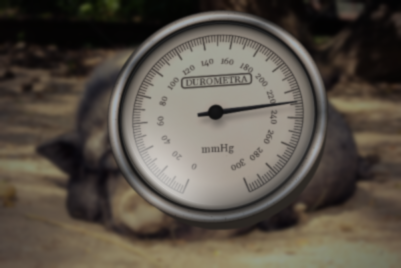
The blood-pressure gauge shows 230,mmHg
